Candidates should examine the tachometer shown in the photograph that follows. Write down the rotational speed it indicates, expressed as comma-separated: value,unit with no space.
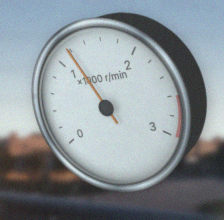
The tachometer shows 1200,rpm
